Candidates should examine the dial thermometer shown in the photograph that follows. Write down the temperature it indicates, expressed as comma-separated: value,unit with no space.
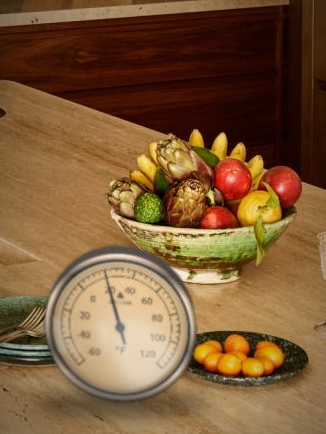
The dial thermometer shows 20,°F
